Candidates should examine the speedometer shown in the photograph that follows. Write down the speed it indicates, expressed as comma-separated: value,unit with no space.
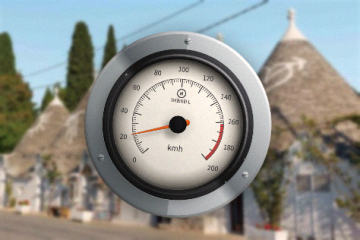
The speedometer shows 20,km/h
